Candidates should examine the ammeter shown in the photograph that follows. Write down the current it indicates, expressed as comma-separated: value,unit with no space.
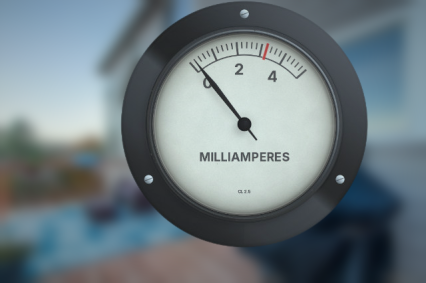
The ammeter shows 0.2,mA
